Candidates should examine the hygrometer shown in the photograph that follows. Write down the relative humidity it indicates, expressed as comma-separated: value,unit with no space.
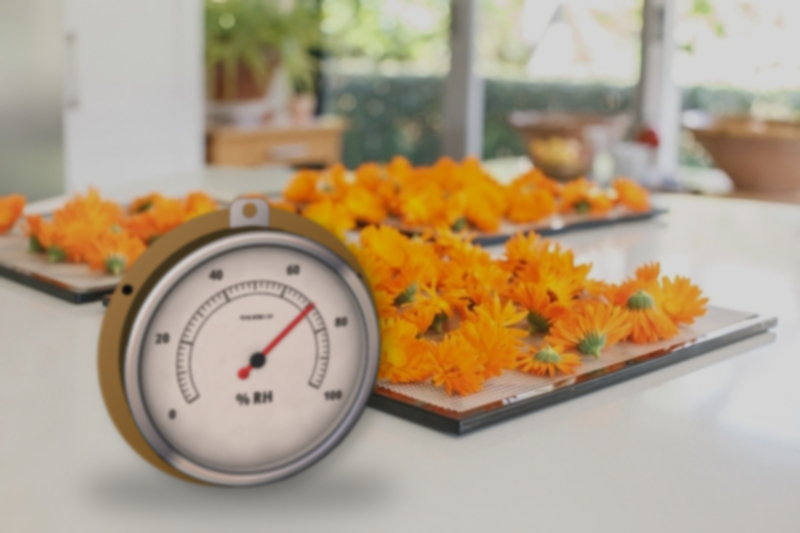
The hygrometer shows 70,%
